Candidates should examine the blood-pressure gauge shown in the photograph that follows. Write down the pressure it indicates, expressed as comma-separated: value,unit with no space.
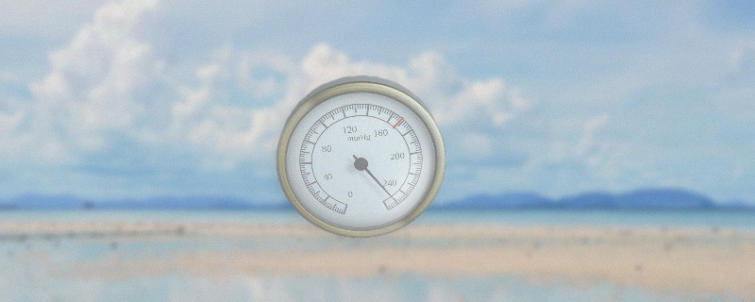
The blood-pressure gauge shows 250,mmHg
